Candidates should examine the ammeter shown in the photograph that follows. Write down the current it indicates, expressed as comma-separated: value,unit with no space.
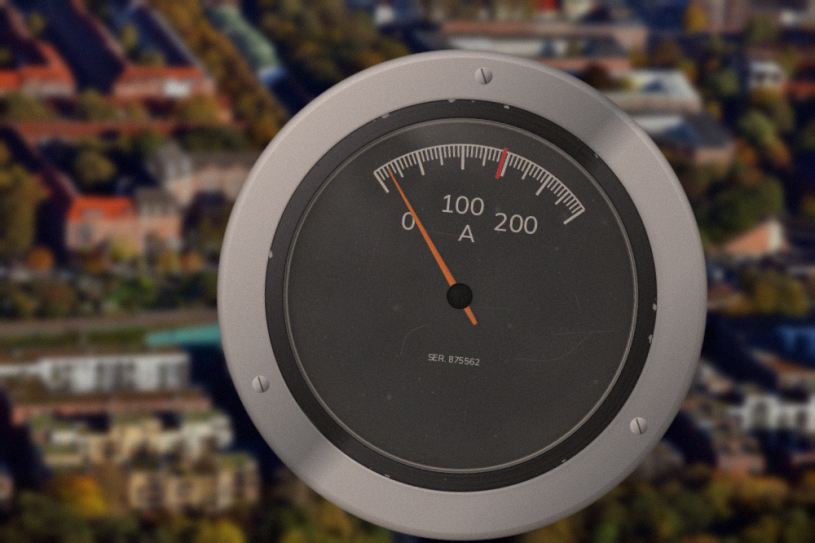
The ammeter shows 15,A
